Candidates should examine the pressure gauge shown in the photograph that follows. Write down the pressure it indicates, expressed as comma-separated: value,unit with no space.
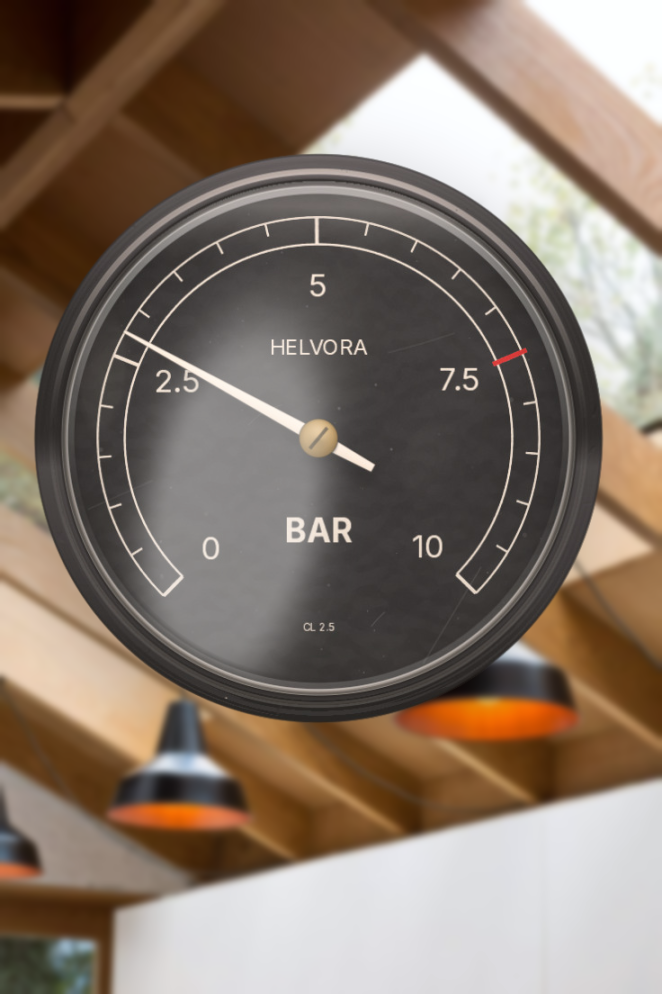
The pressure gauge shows 2.75,bar
